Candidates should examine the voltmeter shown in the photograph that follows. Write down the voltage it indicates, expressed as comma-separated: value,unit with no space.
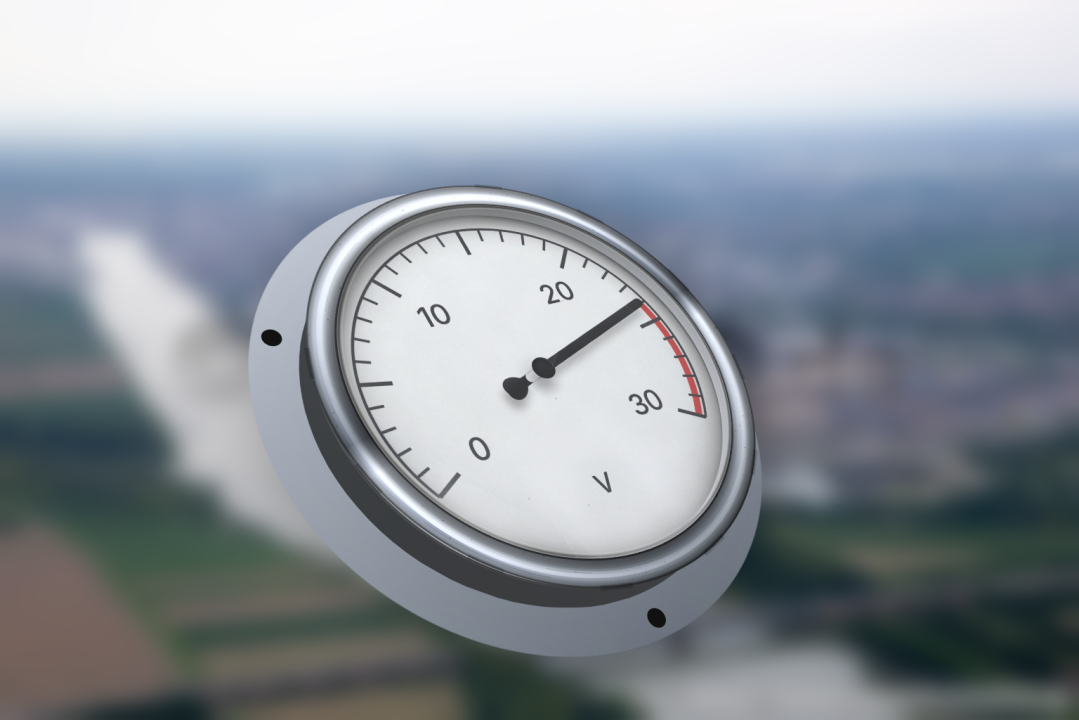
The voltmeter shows 24,V
